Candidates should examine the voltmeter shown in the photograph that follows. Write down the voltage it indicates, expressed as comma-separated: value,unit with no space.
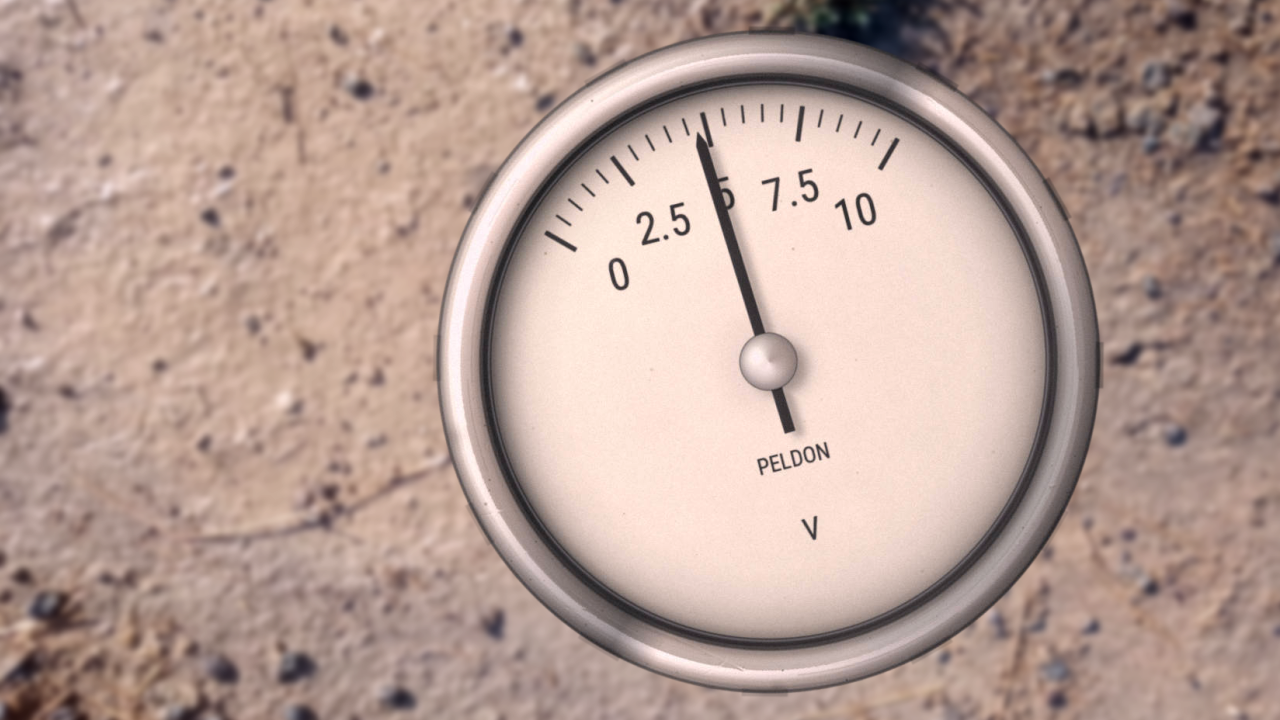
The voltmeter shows 4.75,V
